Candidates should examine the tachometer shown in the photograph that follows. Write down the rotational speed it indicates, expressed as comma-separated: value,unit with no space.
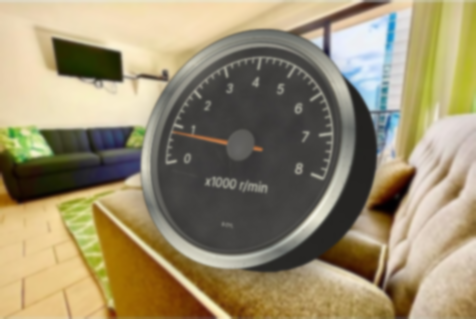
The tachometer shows 800,rpm
